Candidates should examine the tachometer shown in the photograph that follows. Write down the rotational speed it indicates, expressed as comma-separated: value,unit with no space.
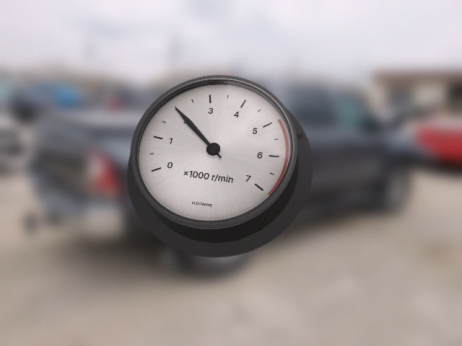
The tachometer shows 2000,rpm
